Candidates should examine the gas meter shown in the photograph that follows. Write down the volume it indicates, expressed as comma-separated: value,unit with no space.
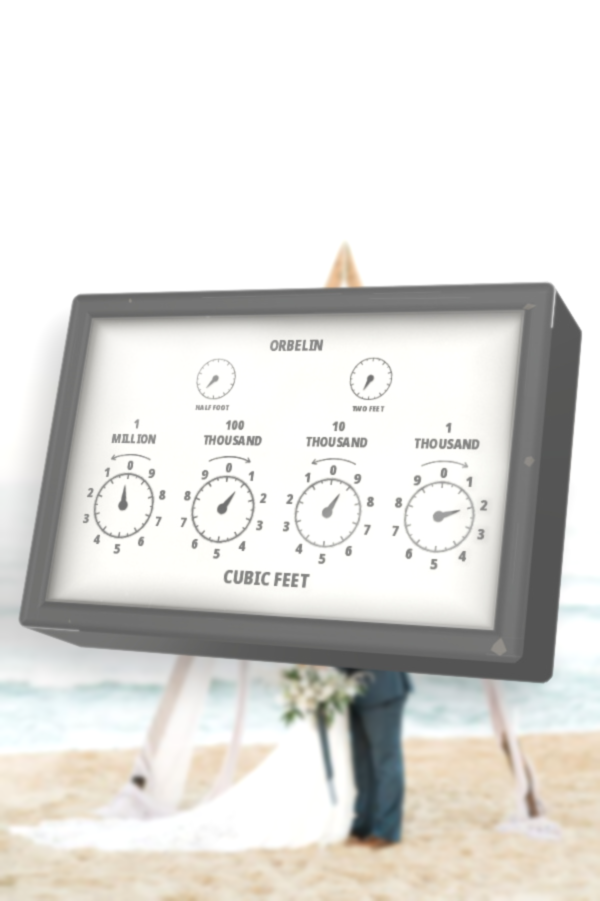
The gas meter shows 9200,ft³
